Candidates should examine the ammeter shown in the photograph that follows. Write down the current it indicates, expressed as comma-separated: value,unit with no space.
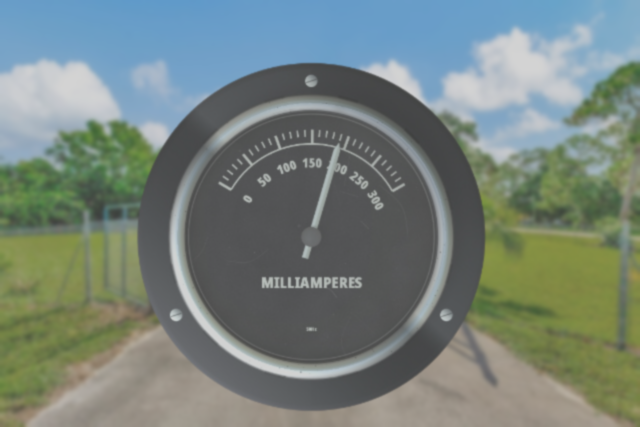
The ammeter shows 190,mA
